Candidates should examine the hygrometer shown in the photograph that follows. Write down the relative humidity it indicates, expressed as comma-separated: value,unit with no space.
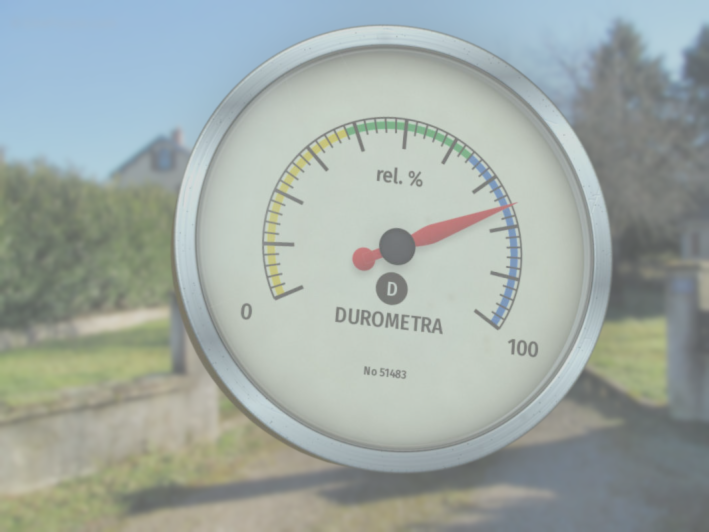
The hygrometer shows 76,%
